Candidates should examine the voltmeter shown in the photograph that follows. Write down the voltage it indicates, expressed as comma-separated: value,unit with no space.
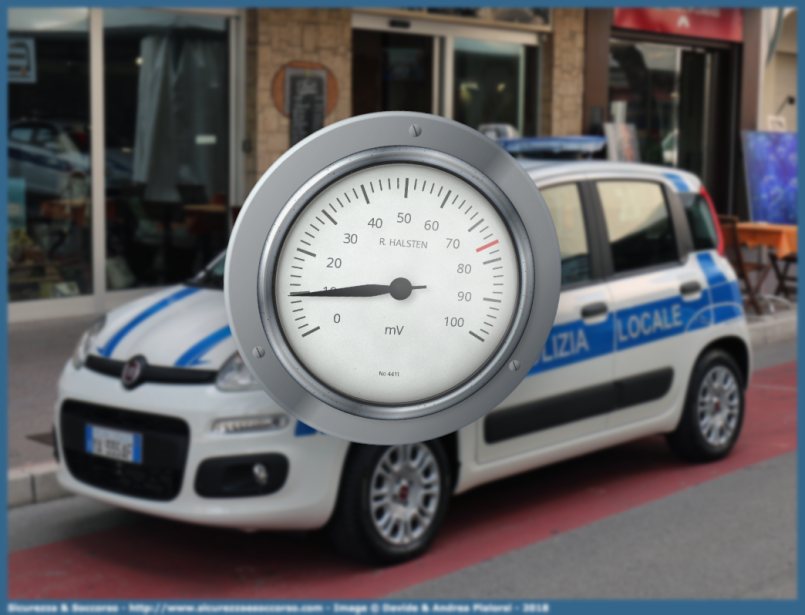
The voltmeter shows 10,mV
